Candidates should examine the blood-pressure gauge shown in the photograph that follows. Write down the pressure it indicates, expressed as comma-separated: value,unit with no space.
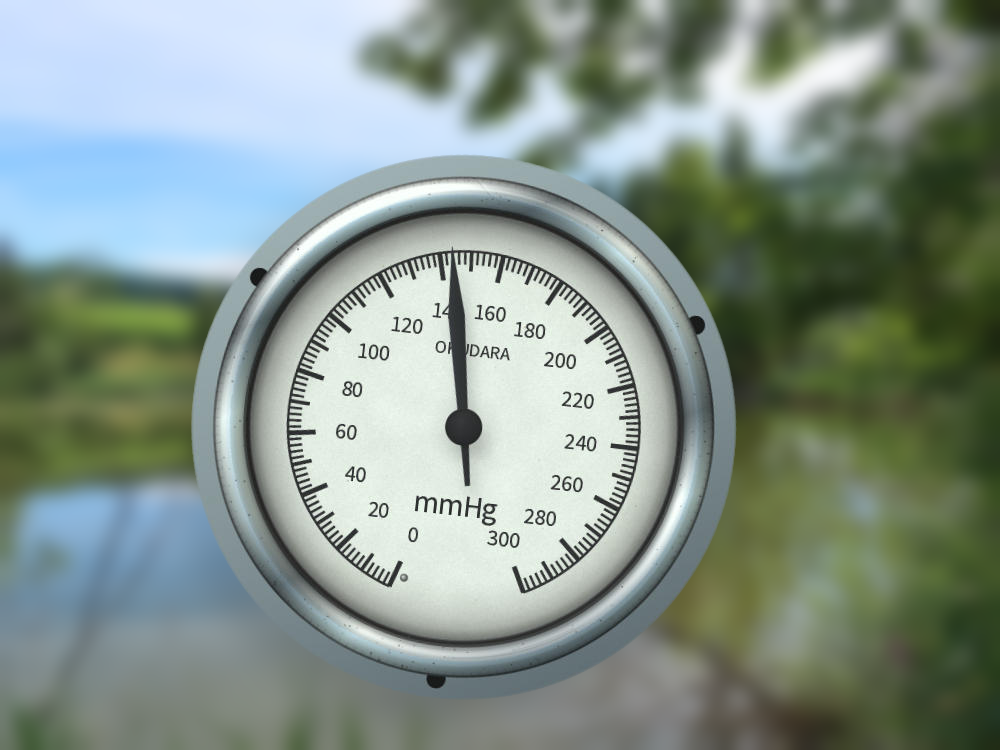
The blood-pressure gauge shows 144,mmHg
